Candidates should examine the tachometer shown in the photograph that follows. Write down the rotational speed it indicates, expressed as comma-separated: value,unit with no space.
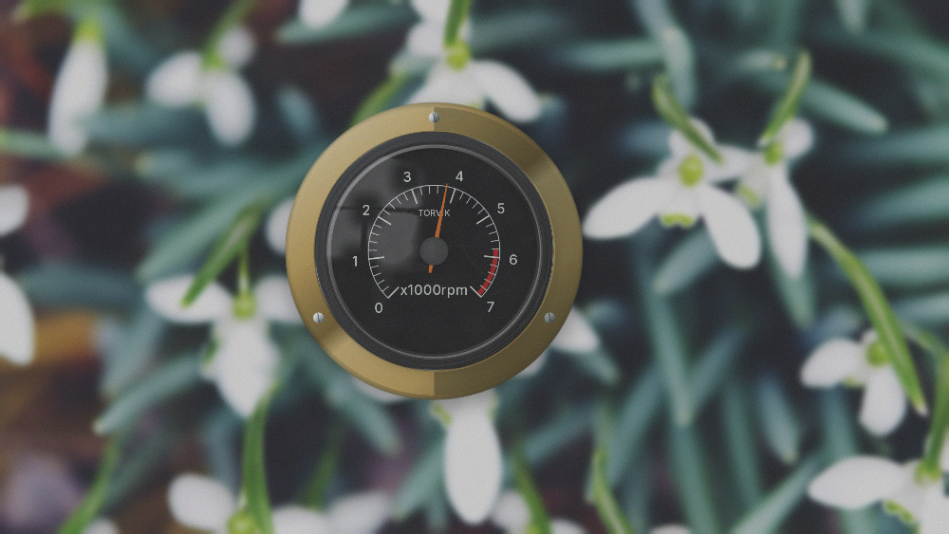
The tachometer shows 3800,rpm
